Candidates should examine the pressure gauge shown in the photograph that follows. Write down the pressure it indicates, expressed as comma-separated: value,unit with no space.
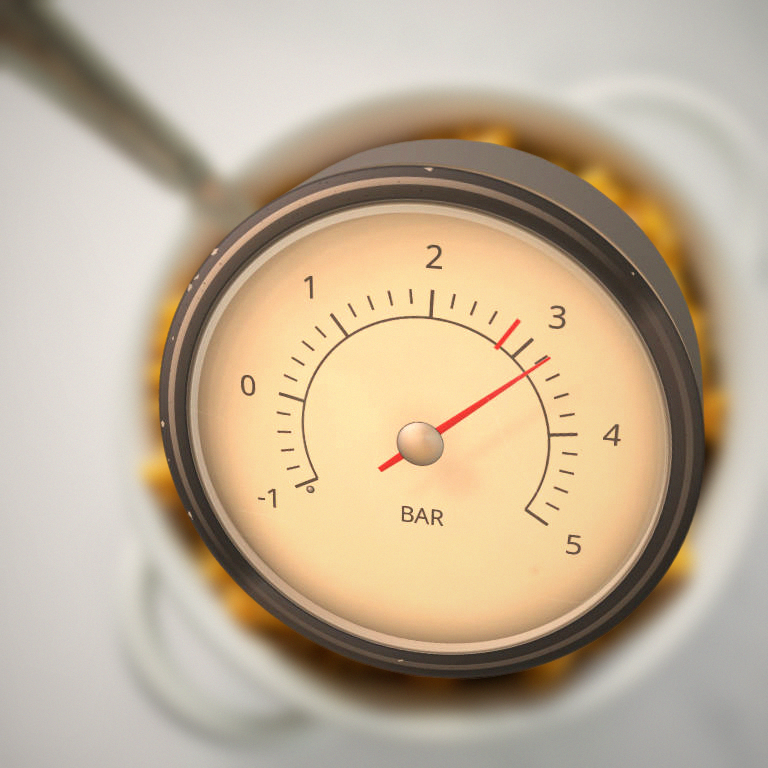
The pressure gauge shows 3.2,bar
